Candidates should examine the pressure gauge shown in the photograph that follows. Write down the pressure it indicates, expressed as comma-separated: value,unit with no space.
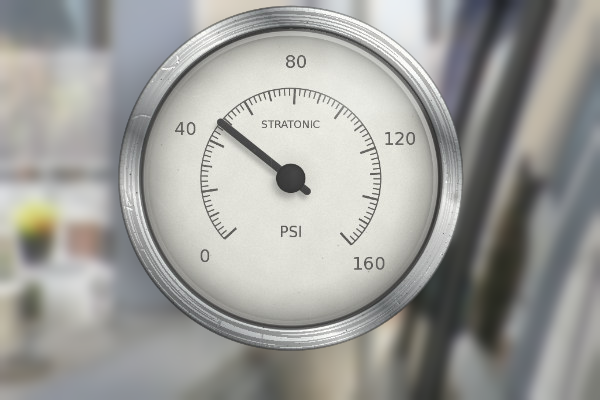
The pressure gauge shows 48,psi
